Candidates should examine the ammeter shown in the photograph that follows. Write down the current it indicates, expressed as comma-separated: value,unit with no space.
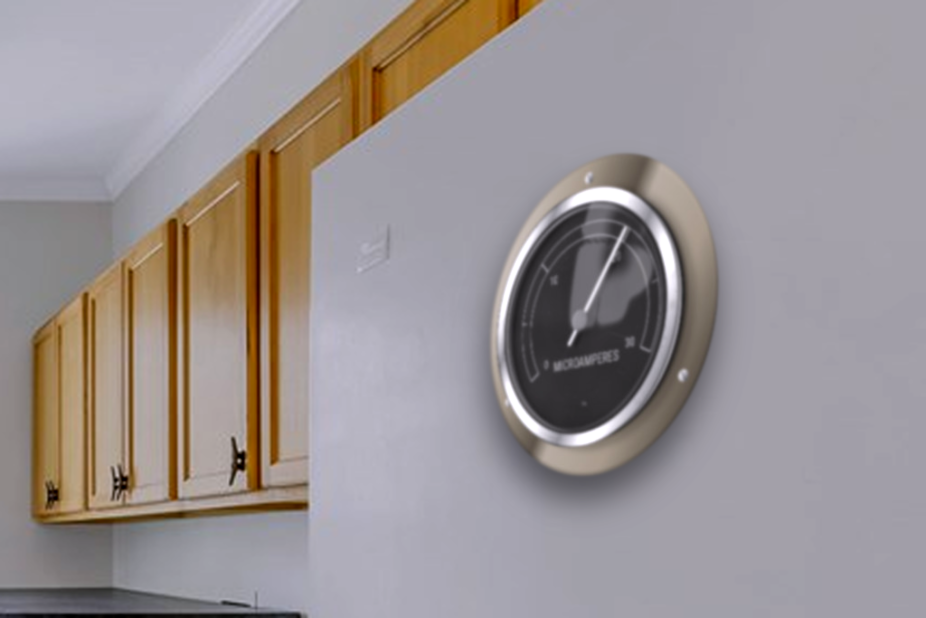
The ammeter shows 20,µA
